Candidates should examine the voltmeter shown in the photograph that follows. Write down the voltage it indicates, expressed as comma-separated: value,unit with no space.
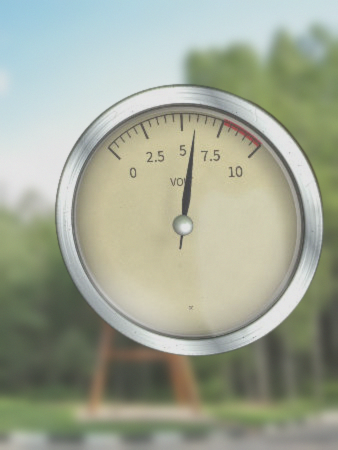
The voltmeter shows 6,V
